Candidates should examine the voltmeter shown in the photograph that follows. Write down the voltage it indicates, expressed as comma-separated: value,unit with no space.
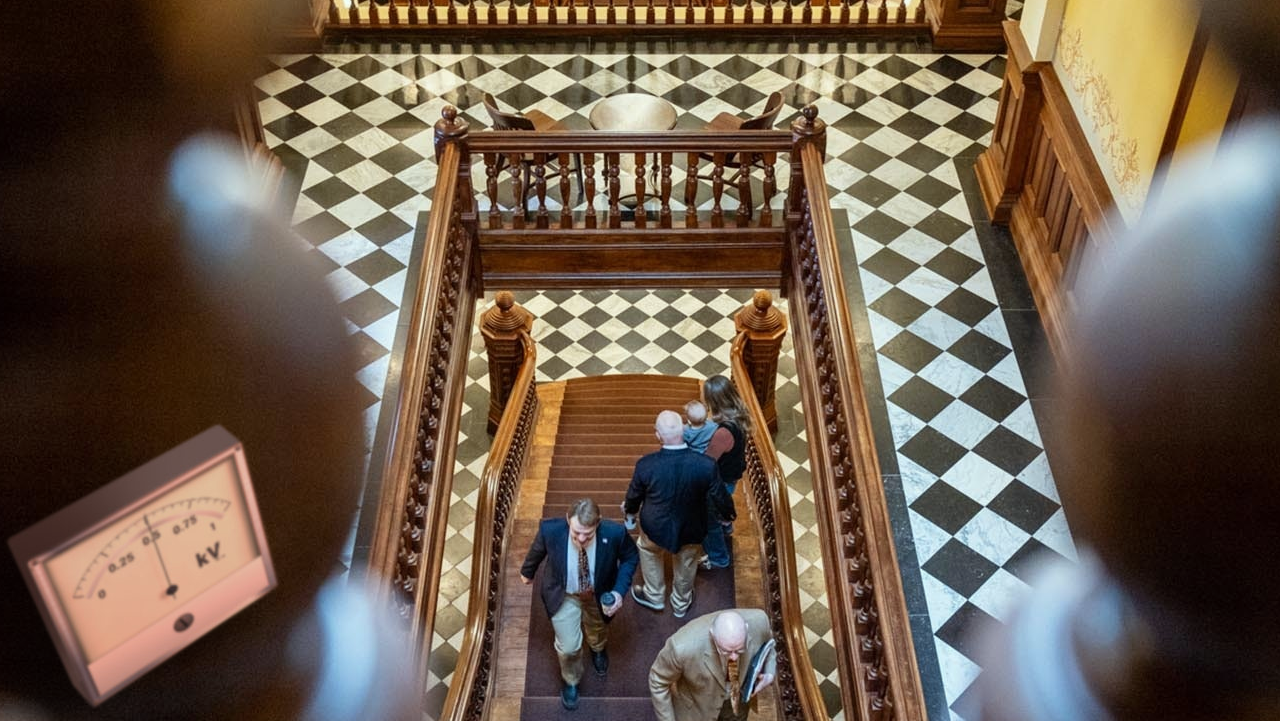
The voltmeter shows 0.5,kV
